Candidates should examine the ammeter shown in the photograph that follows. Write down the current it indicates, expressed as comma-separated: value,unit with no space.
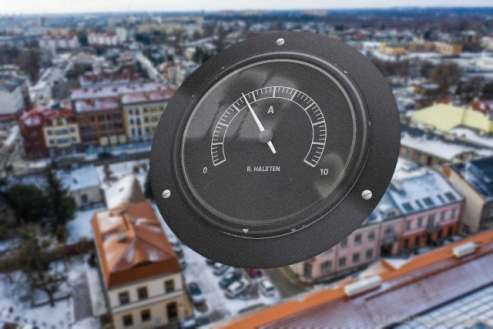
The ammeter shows 3.6,A
